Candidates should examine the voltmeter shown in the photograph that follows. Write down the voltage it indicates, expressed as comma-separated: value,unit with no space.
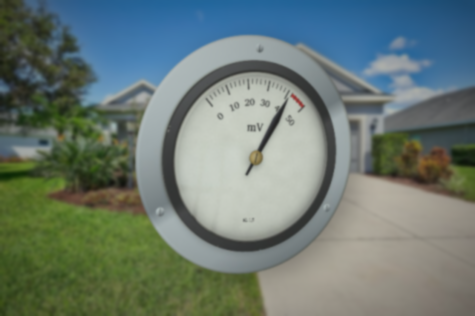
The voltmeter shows 40,mV
